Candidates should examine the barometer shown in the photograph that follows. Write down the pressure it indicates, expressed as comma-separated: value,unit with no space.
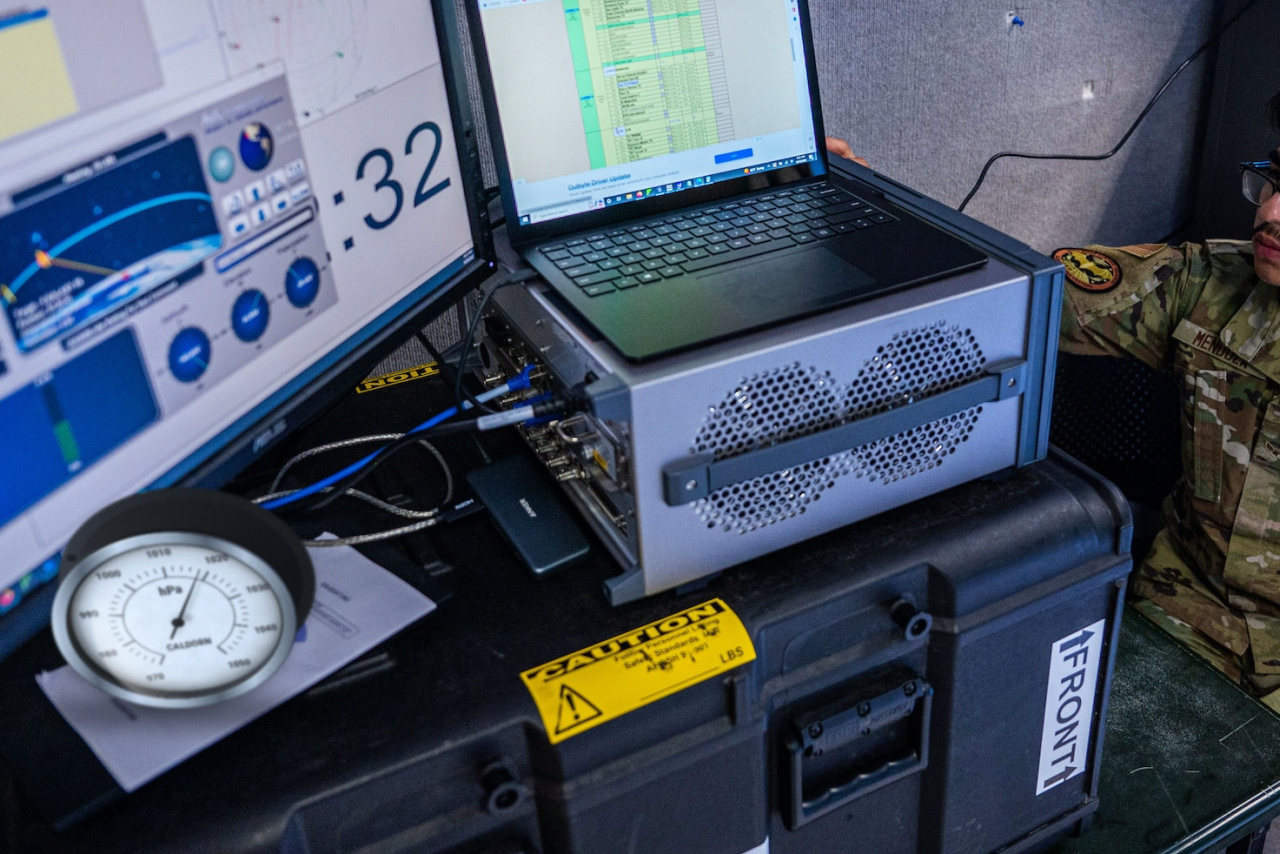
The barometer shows 1018,hPa
